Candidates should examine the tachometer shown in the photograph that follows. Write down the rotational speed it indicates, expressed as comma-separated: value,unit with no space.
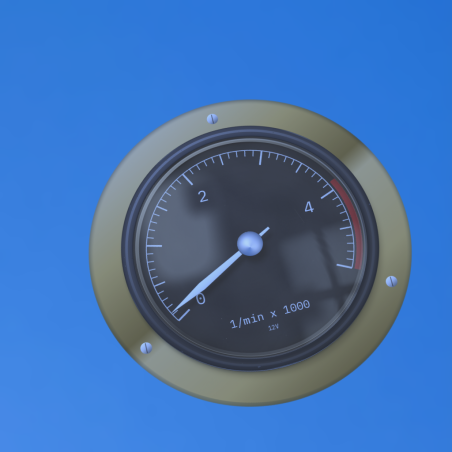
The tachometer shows 100,rpm
